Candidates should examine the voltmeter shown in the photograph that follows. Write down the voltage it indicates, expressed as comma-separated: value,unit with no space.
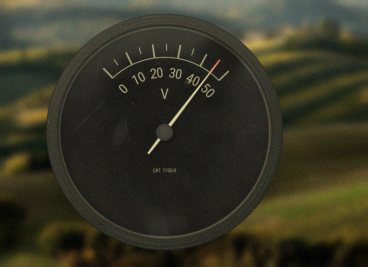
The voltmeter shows 45,V
